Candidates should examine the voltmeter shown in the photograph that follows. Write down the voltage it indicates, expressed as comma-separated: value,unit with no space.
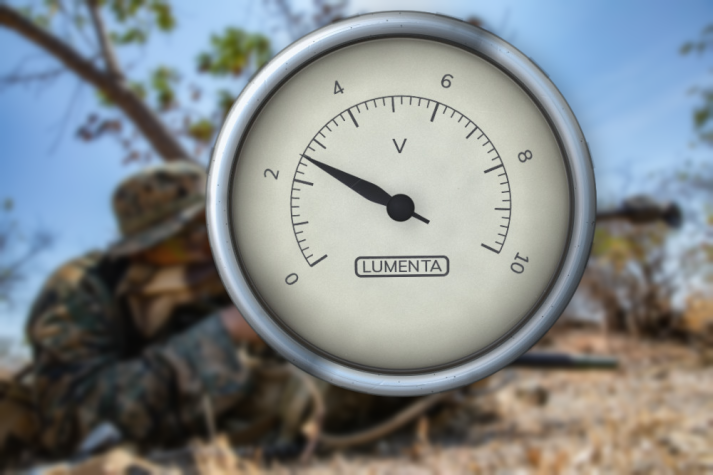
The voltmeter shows 2.6,V
